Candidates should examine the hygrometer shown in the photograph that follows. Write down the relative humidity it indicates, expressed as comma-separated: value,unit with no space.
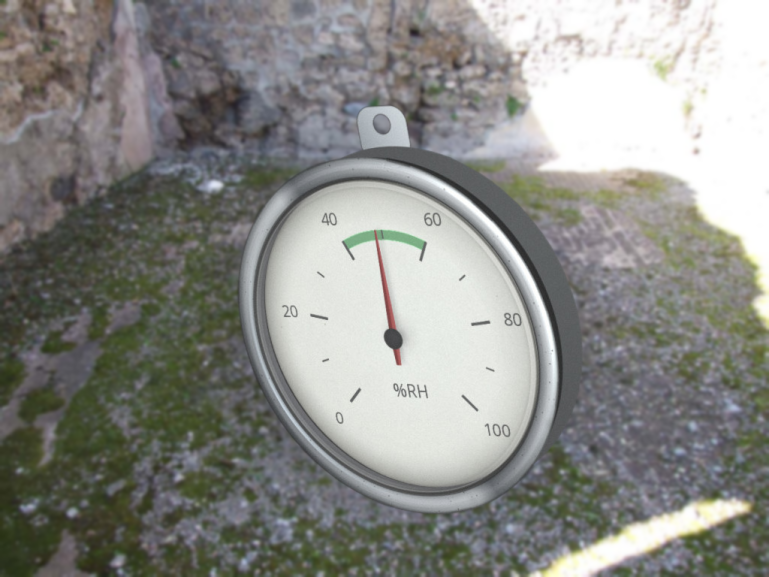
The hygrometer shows 50,%
